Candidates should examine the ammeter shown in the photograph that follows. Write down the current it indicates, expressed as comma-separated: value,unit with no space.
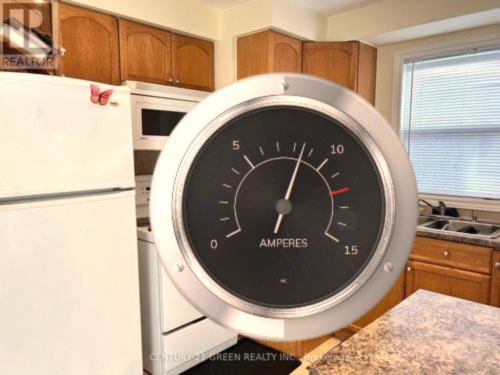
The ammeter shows 8.5,A
